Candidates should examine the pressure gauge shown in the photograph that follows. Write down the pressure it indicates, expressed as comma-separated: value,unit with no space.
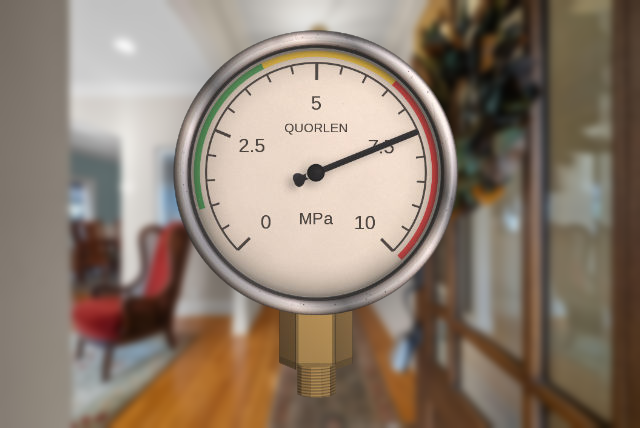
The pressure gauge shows 7.5,MPa
